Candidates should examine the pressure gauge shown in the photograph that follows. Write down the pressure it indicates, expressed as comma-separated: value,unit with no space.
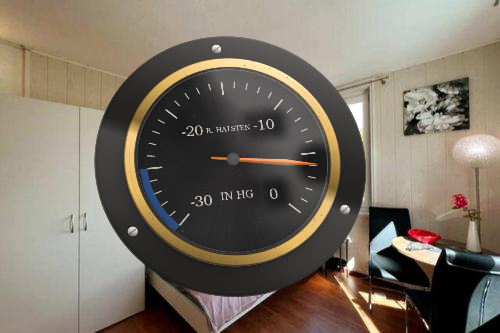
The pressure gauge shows -4,inHg
